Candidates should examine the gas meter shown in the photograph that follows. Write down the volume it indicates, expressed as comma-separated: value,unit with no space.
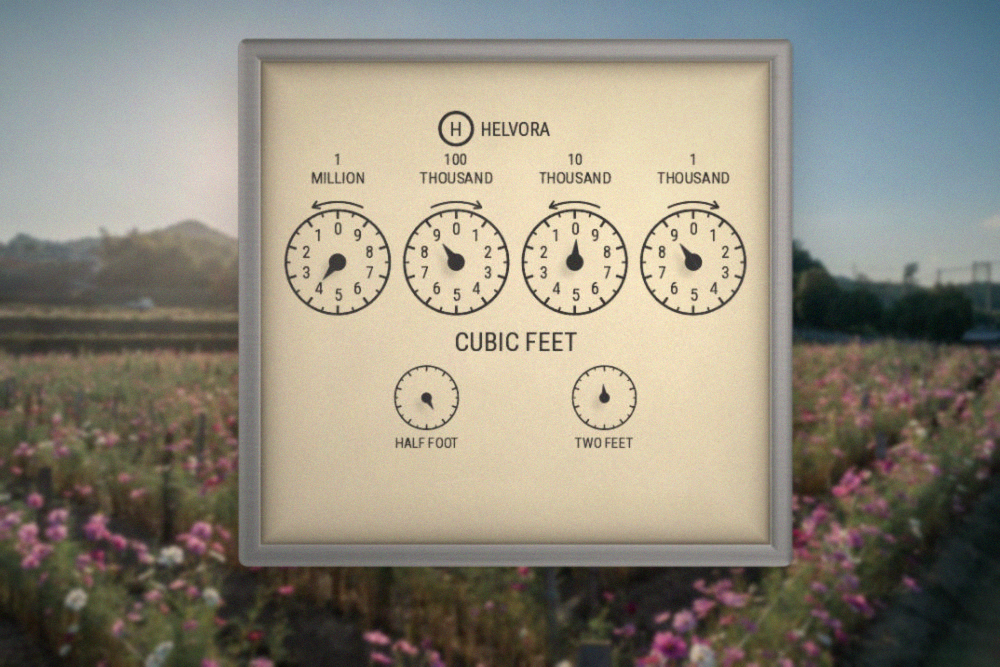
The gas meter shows 389900,ft³
